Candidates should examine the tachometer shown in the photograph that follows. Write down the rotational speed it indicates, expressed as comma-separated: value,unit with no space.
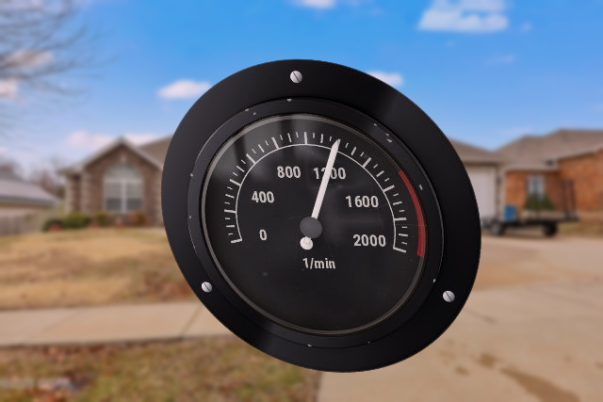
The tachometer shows 1200,rpm
